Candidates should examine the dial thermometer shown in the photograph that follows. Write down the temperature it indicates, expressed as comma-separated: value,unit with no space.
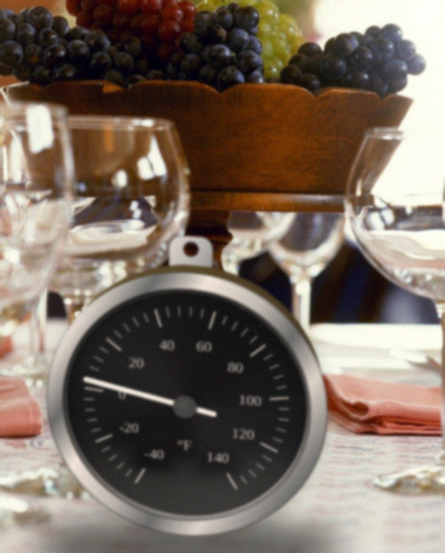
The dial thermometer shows 4,°F
